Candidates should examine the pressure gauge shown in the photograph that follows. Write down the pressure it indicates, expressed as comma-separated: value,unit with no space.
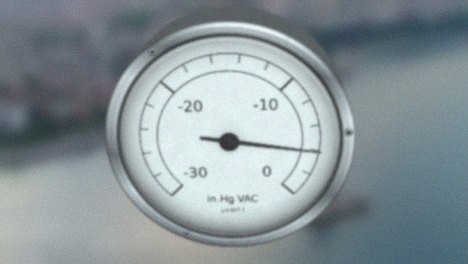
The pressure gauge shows -4,inHg
